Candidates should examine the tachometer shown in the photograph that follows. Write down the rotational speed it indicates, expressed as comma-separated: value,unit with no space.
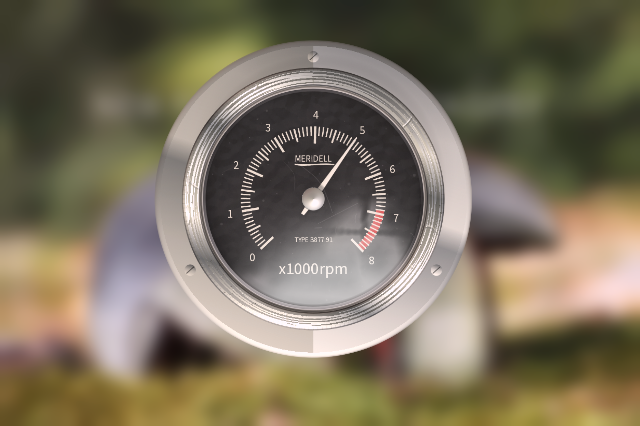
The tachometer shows 5000,rpm
